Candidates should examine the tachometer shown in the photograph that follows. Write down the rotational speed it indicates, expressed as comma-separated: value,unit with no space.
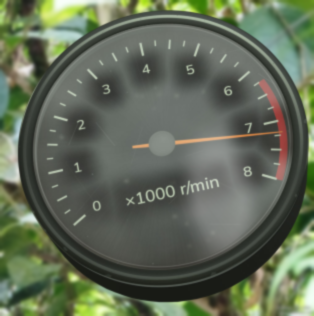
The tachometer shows 7250,rpm
